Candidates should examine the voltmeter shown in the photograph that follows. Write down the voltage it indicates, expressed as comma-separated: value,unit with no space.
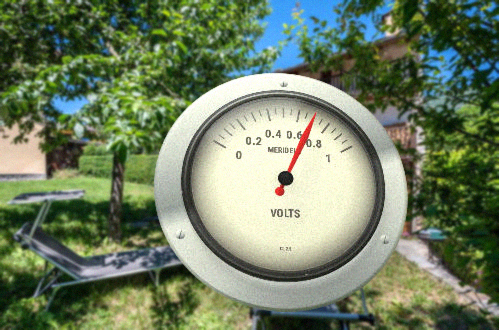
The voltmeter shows 0.7,V
